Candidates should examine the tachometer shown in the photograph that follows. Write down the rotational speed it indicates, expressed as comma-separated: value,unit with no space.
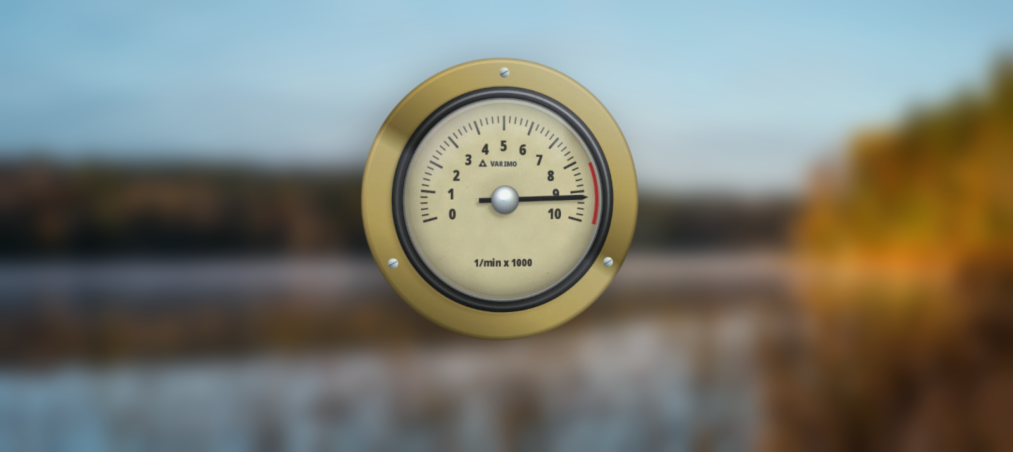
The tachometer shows 9200,rpm
